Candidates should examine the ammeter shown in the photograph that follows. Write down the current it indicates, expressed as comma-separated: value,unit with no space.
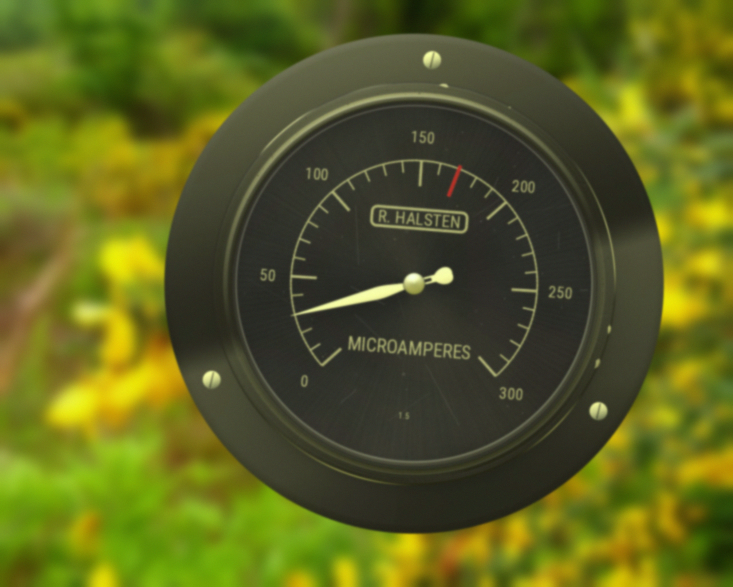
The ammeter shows 30,µA
